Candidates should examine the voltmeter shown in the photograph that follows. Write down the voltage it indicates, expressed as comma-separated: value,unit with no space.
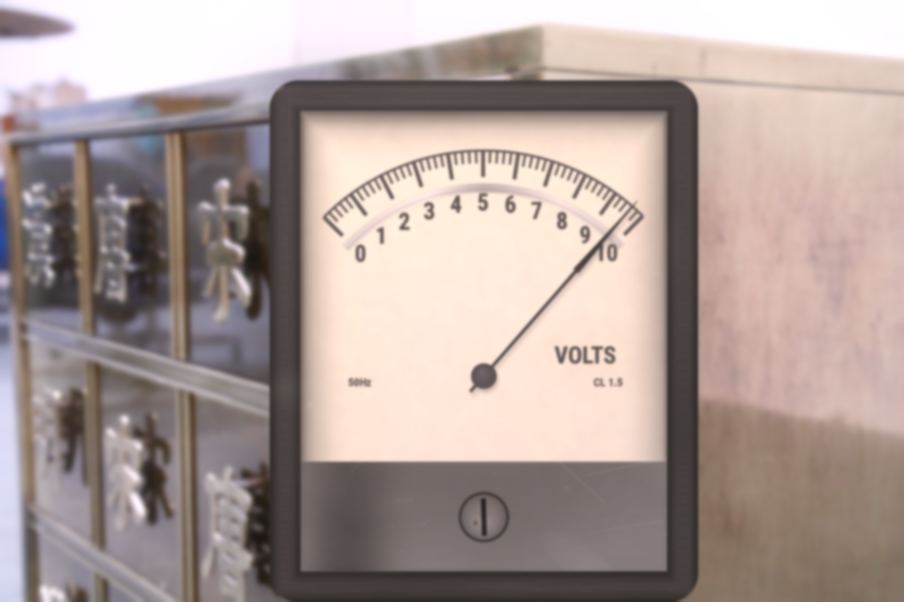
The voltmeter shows 9.6,V
